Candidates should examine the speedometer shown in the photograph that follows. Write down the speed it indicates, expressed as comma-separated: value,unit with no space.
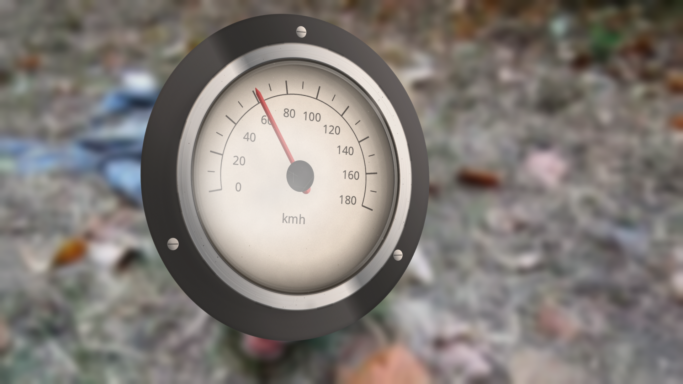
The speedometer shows 60,km/h
